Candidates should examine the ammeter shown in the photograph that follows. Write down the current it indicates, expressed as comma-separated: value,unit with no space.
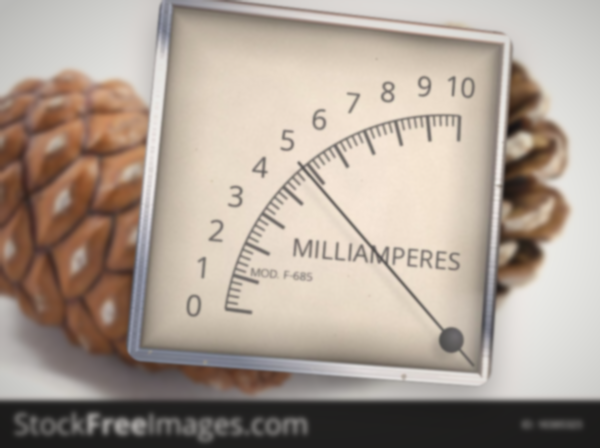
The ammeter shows 4.8,mA
